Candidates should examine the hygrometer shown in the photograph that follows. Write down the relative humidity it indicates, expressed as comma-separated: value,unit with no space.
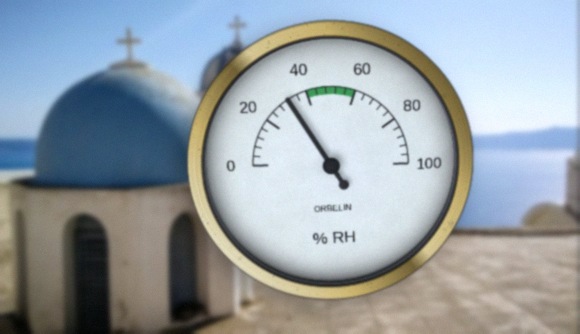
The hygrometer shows 32,%
